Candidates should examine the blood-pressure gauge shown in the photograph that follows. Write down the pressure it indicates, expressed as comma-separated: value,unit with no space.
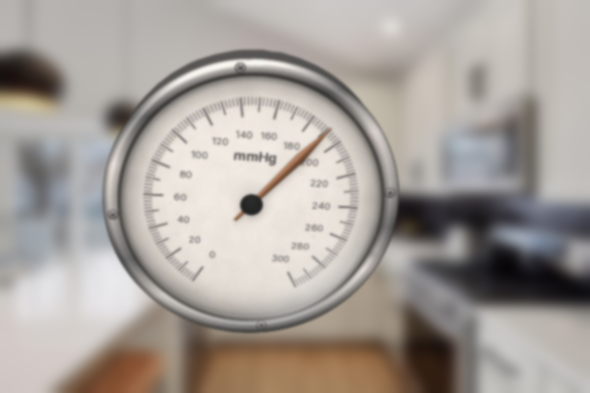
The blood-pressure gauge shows 190,mmHg
